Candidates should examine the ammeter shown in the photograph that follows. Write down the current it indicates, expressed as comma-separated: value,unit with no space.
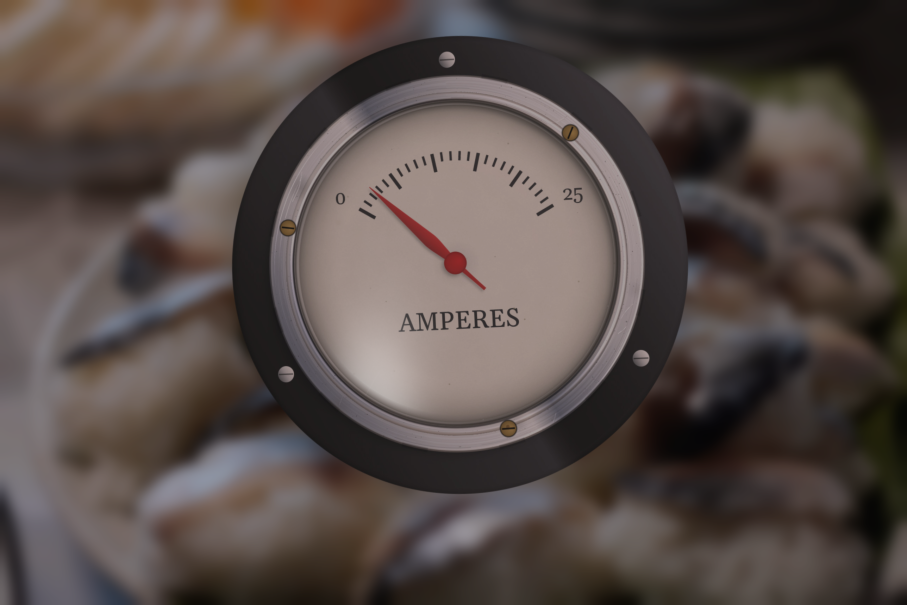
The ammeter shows 2.5,A
